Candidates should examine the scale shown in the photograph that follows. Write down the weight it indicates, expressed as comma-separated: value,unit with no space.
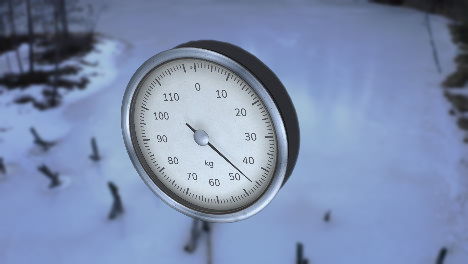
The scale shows 45,kg
